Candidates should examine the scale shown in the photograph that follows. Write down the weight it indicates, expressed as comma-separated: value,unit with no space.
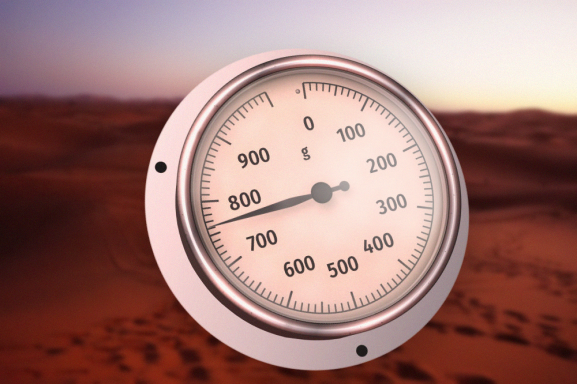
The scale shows 760,g
